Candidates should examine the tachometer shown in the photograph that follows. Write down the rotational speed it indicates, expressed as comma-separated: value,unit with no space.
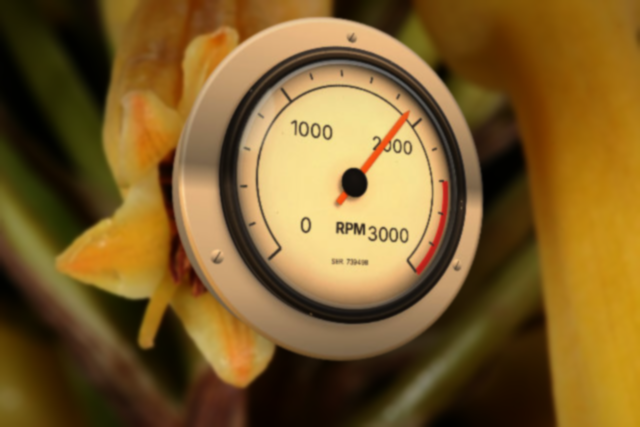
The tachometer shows 1900,rpm
